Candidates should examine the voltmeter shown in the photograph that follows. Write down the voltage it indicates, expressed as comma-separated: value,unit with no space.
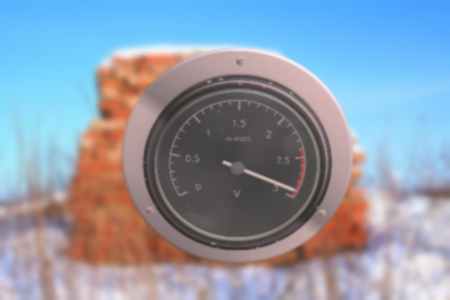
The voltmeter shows 2.9,V
